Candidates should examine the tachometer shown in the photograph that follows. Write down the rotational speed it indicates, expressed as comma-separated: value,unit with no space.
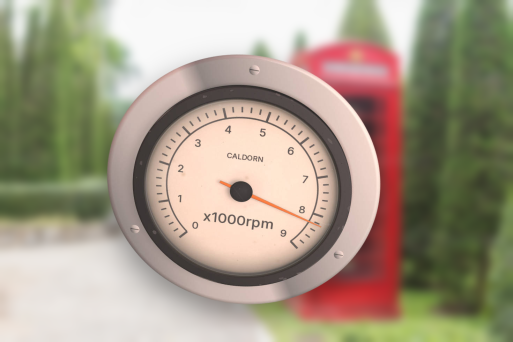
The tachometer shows 8200,rpm
